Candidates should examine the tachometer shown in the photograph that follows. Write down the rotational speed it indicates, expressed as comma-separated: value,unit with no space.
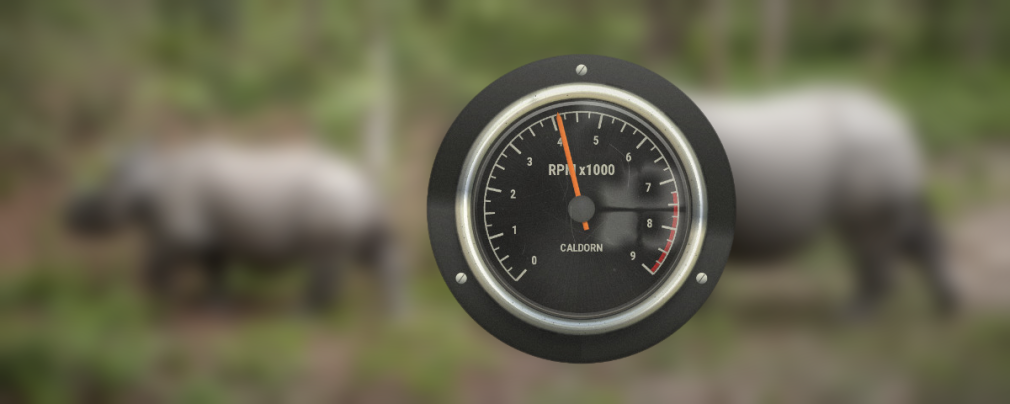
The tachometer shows 4125,rpm
